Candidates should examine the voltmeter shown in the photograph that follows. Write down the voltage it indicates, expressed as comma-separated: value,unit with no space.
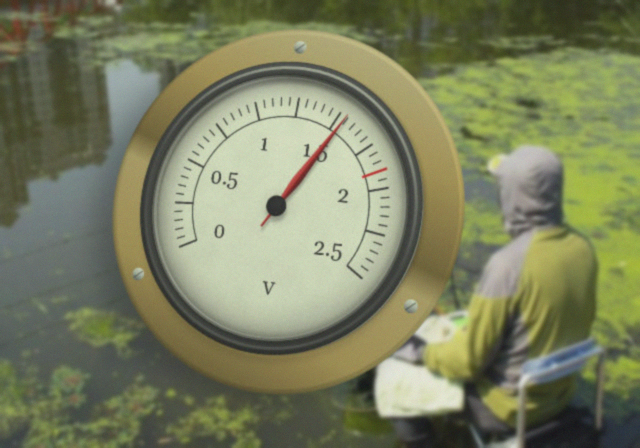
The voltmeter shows 1.55,V
